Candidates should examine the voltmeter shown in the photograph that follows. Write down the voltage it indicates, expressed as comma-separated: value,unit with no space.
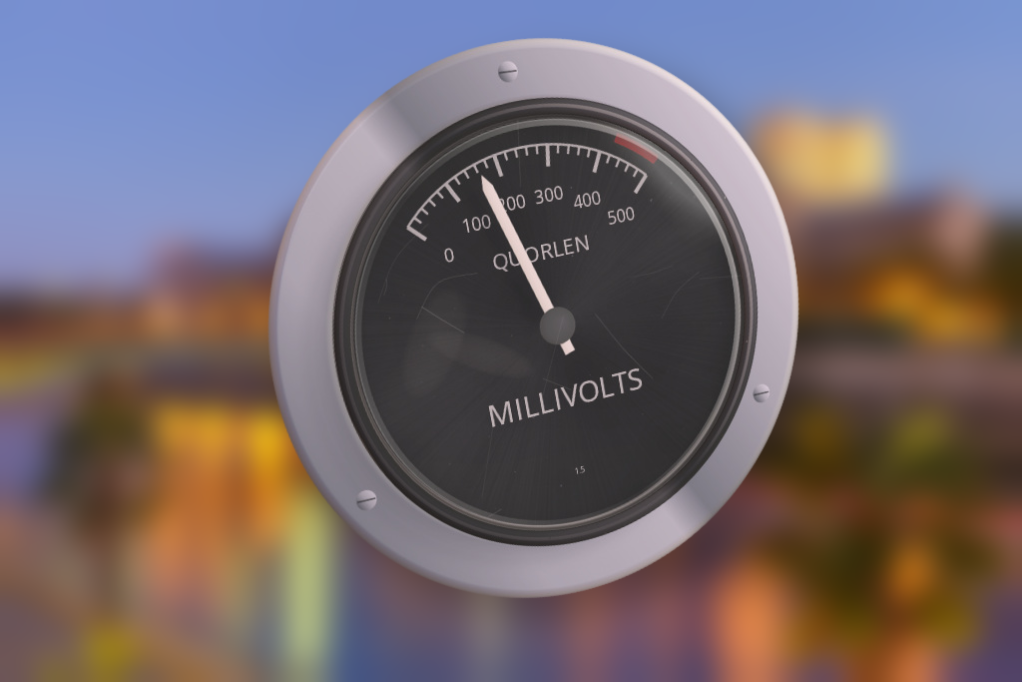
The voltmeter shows 160,mV
